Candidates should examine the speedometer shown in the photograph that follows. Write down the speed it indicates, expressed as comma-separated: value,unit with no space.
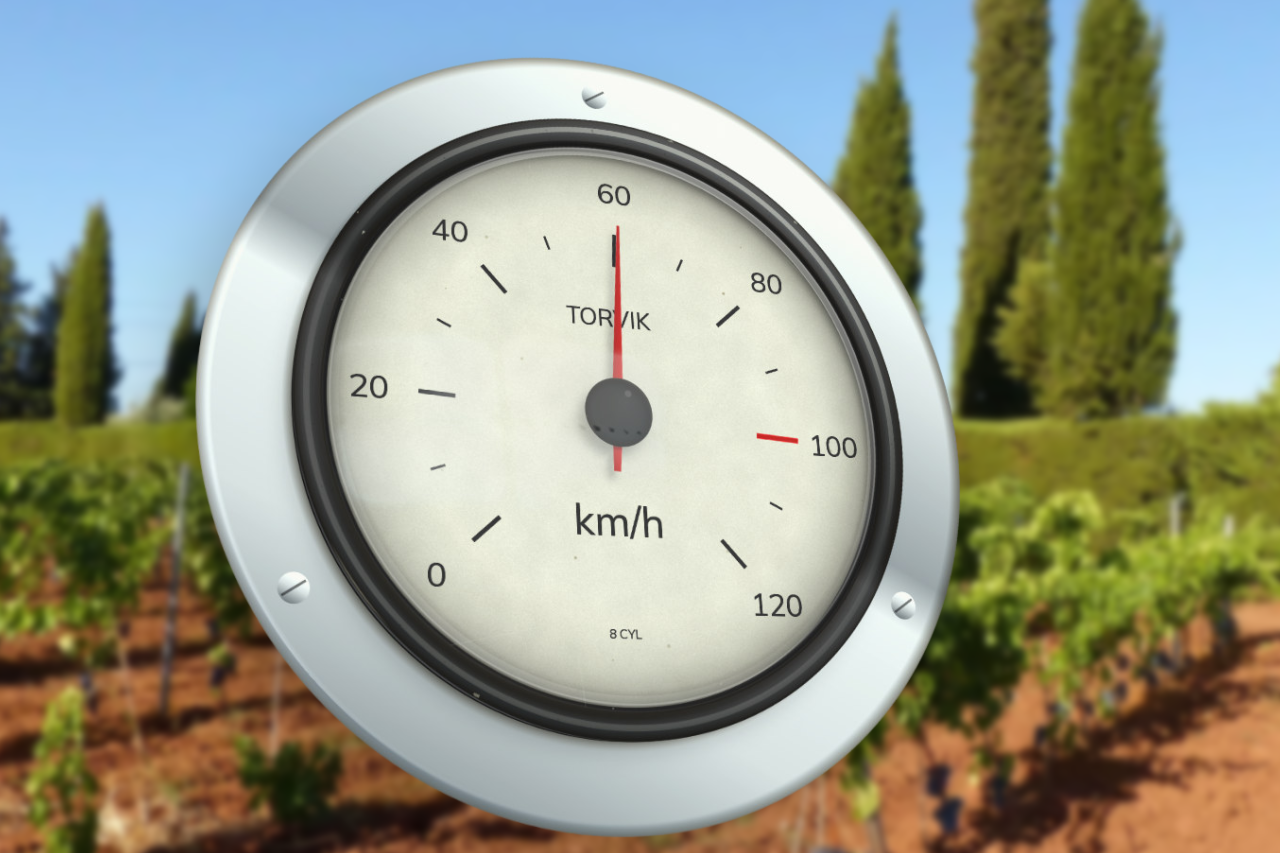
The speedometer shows 60,km/h
